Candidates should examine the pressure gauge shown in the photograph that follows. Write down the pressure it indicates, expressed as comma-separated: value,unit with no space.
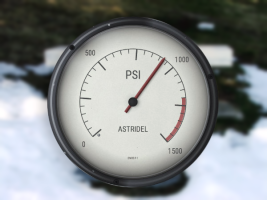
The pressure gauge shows 925,psi
